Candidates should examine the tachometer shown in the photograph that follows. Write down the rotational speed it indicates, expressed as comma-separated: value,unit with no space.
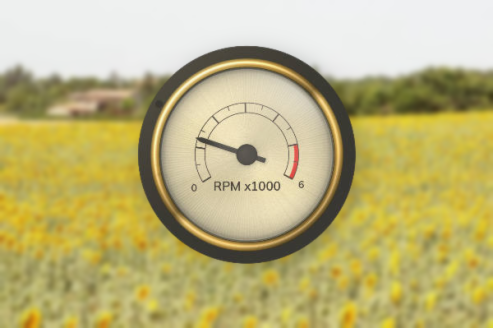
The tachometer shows 1250,rpm
